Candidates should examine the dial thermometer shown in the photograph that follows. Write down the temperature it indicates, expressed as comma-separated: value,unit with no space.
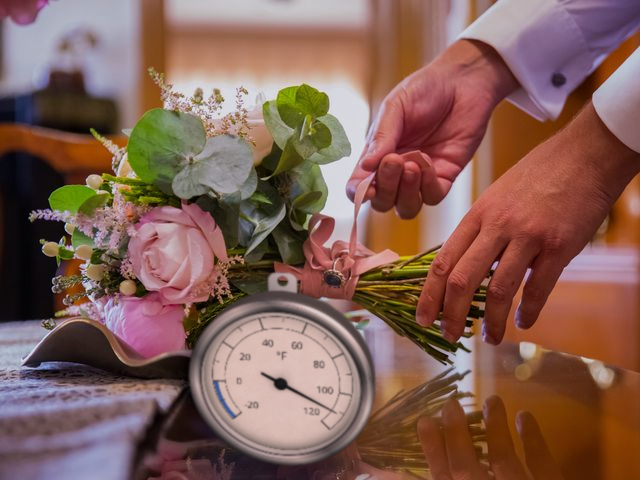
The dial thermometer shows 110,°F
